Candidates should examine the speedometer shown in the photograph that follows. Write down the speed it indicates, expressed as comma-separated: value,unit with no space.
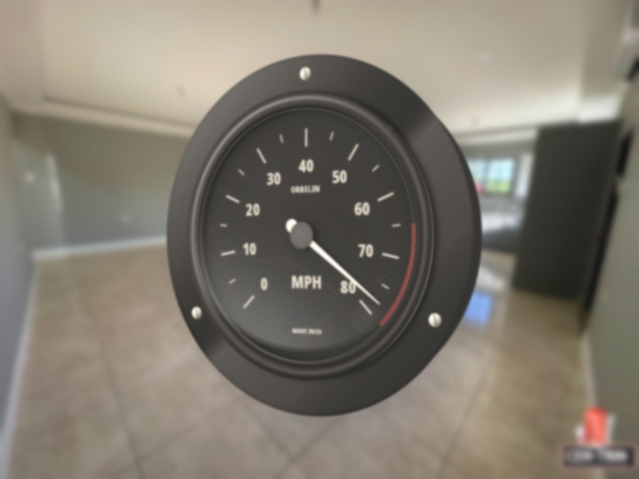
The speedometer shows 77.5,mph
